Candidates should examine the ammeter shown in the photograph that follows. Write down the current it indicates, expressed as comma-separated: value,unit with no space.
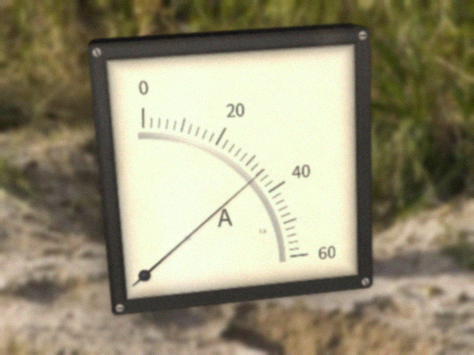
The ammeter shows 34,A
